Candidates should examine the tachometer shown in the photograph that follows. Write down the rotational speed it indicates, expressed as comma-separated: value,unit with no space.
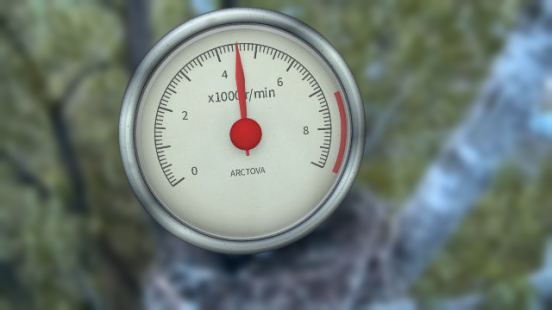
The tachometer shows 4500,rpm
